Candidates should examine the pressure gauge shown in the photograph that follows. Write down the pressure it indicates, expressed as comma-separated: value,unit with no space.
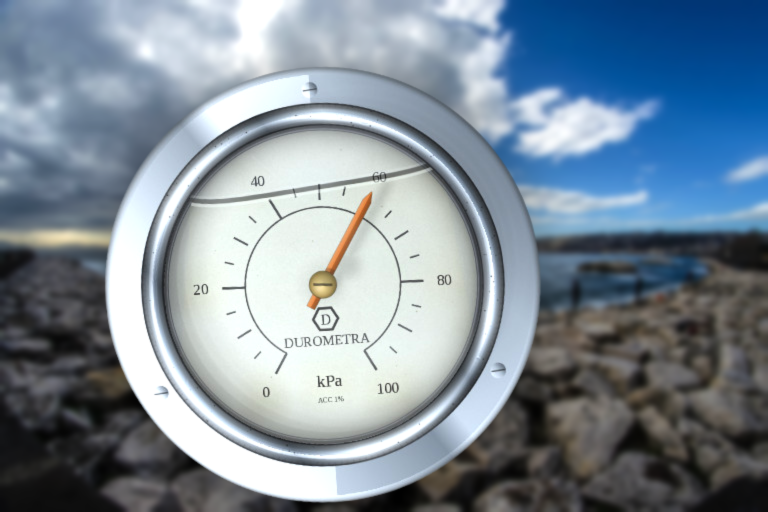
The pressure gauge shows 60,kPa
